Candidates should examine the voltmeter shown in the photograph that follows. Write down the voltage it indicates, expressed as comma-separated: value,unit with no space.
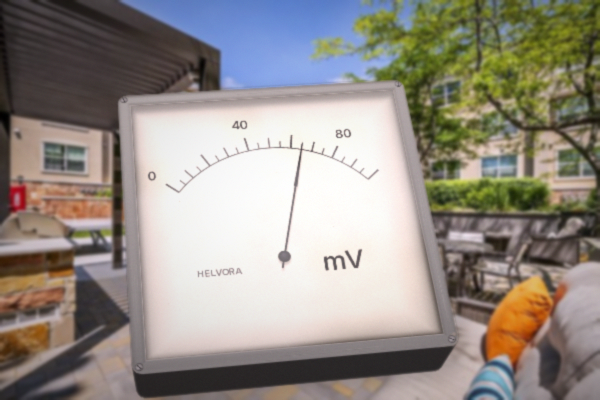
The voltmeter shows 65,mV
